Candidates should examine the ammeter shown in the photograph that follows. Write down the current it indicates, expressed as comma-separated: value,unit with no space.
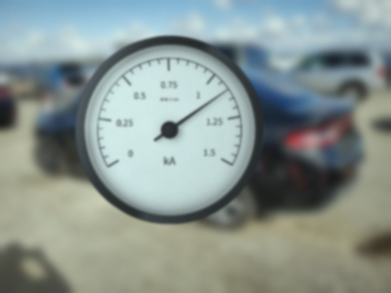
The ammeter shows 1.1,kA
